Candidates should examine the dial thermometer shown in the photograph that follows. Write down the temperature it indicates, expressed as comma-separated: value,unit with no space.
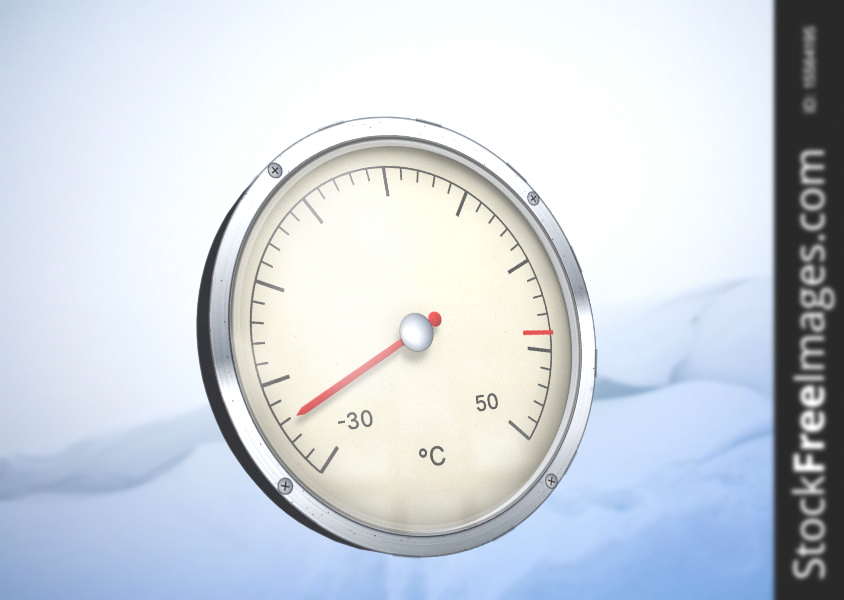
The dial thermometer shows -24,°C
